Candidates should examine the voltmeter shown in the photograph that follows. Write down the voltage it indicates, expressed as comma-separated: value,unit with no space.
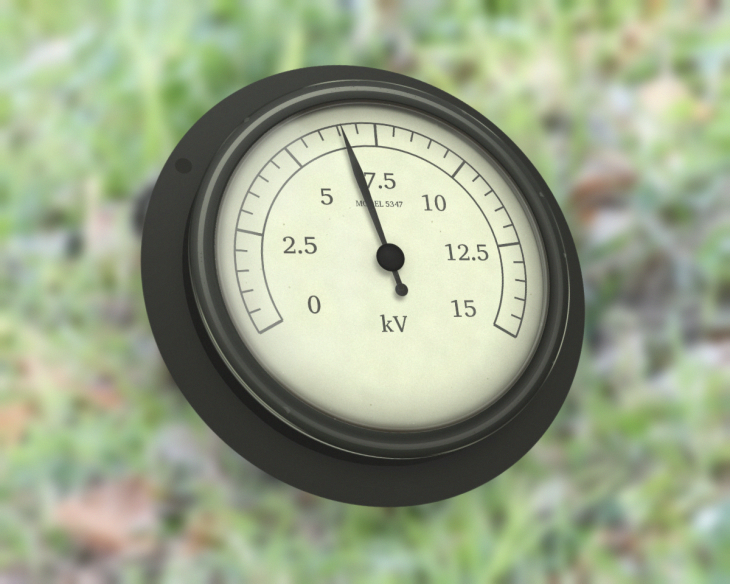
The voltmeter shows 6.5,kV
